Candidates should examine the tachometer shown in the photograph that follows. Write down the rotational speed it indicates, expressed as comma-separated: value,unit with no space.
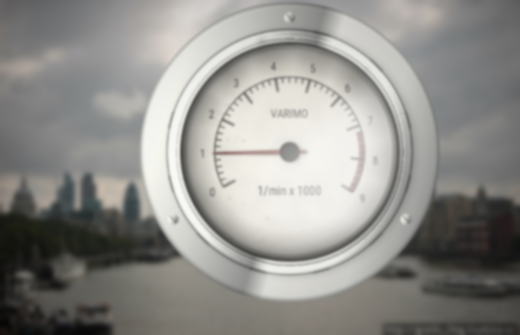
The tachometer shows 1000,rpm
